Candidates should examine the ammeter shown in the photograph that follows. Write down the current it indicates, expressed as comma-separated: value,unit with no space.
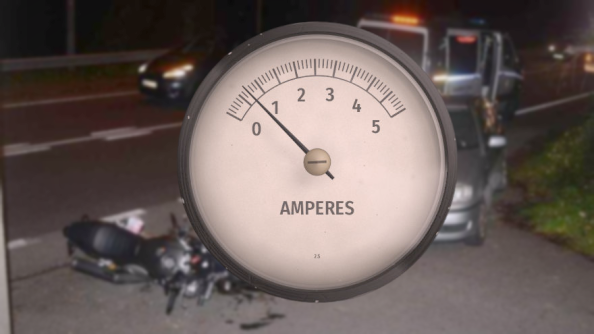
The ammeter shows 0.7,A
